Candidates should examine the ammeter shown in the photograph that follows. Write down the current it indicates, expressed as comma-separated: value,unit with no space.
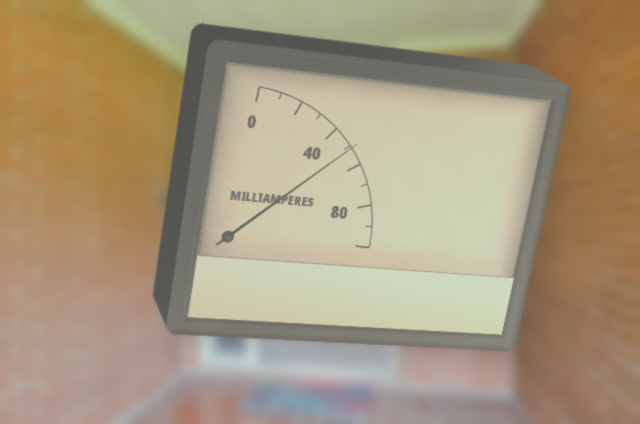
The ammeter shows 50,mA
